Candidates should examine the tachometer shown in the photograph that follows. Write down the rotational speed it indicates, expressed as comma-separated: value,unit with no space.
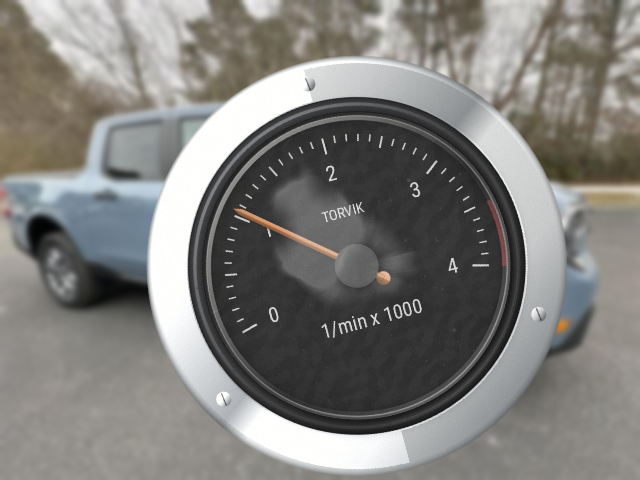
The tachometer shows 1050,rpm
